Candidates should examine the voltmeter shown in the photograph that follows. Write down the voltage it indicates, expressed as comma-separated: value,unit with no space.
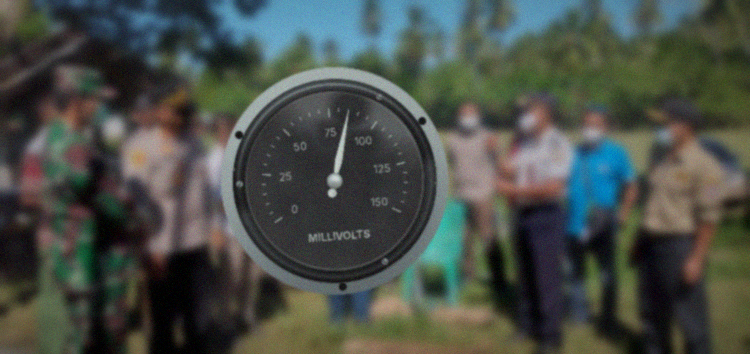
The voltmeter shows 85,mV
